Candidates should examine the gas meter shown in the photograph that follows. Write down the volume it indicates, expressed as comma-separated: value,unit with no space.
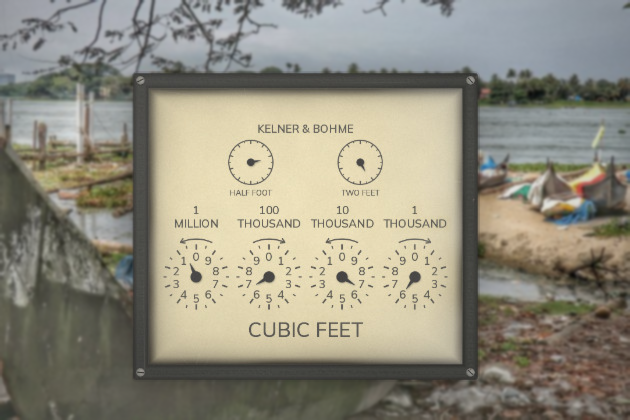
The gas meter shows 66600,ft³
